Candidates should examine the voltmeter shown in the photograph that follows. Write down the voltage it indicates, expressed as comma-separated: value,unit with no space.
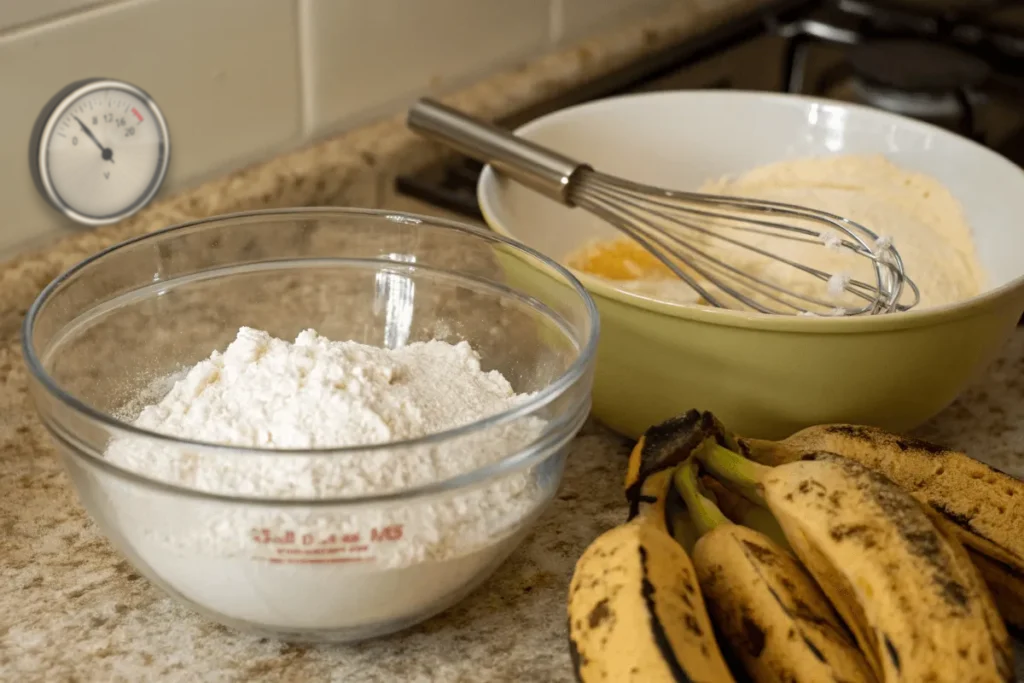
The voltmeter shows 4,V
